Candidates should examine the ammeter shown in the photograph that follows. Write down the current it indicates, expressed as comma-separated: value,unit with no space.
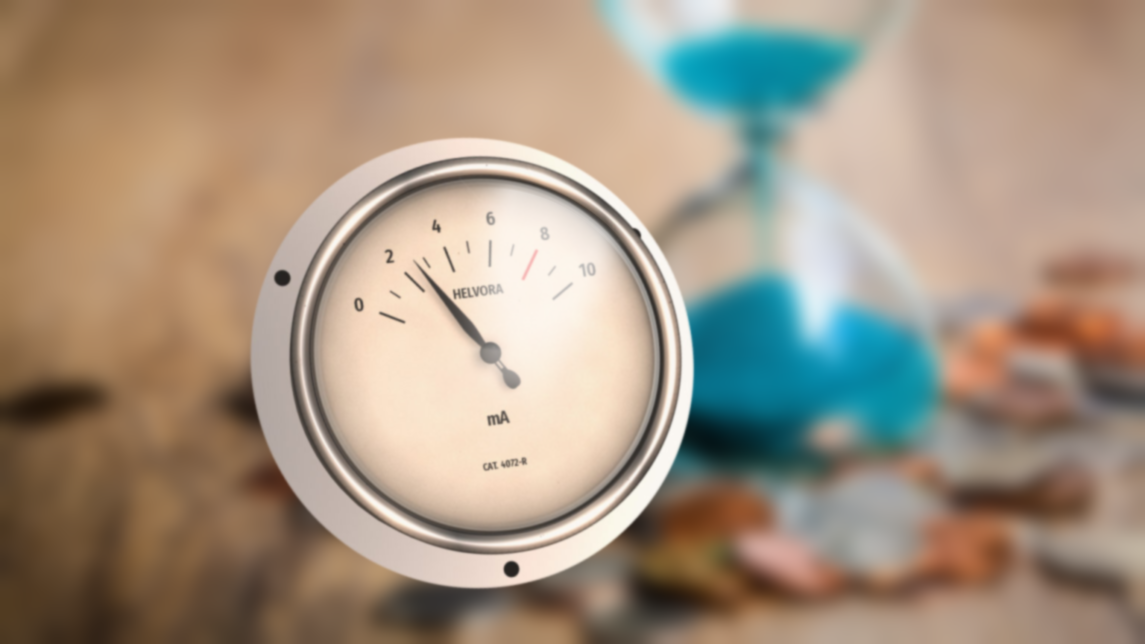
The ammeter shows 2.5,mA
